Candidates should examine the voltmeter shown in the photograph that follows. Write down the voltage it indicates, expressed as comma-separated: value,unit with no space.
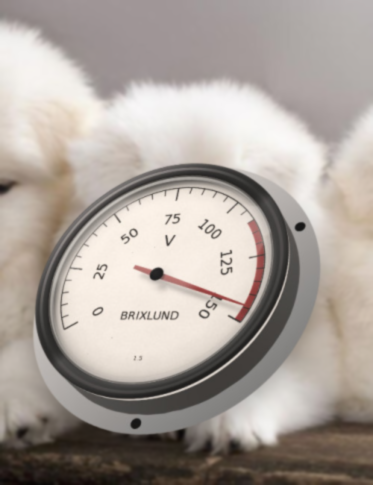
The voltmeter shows 145,V
